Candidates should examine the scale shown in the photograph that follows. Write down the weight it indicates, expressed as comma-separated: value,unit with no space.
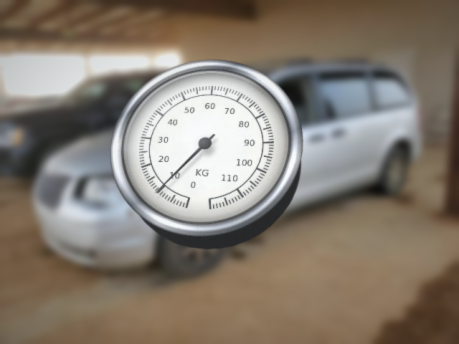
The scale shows 10,kg
